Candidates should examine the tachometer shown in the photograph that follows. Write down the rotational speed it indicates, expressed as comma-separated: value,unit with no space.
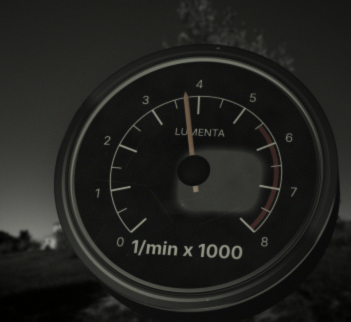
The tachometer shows 3750,rpm
